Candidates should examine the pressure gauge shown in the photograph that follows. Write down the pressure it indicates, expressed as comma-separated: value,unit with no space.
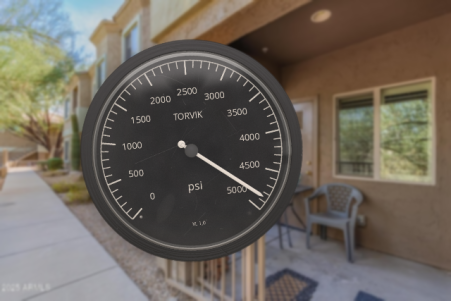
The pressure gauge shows 4850,psi
